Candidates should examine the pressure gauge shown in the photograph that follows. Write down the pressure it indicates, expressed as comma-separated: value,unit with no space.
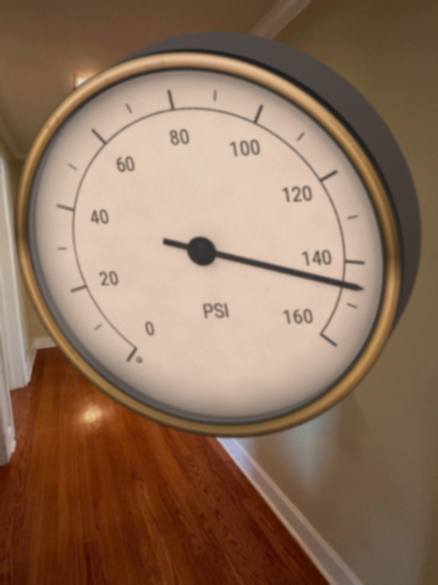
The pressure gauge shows 145,psi
